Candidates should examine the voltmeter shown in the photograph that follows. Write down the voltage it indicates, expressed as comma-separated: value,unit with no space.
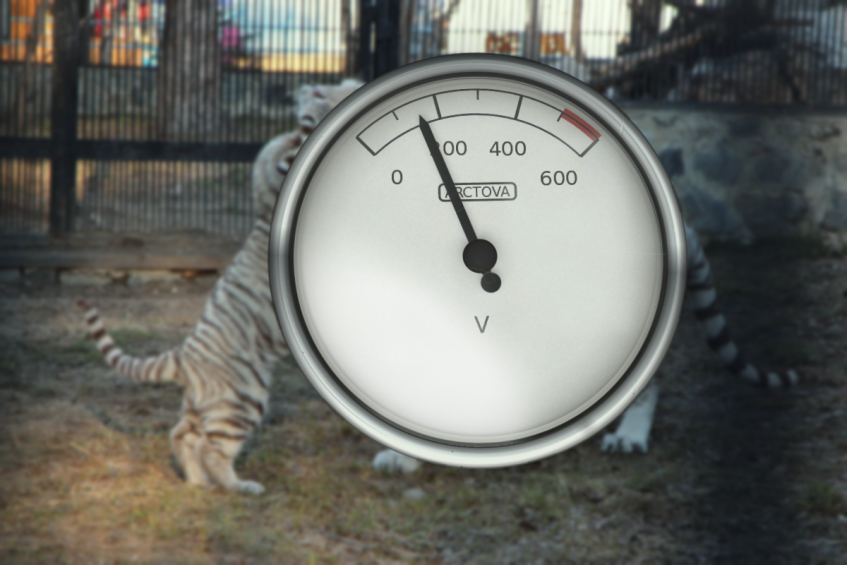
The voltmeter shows 150,V
